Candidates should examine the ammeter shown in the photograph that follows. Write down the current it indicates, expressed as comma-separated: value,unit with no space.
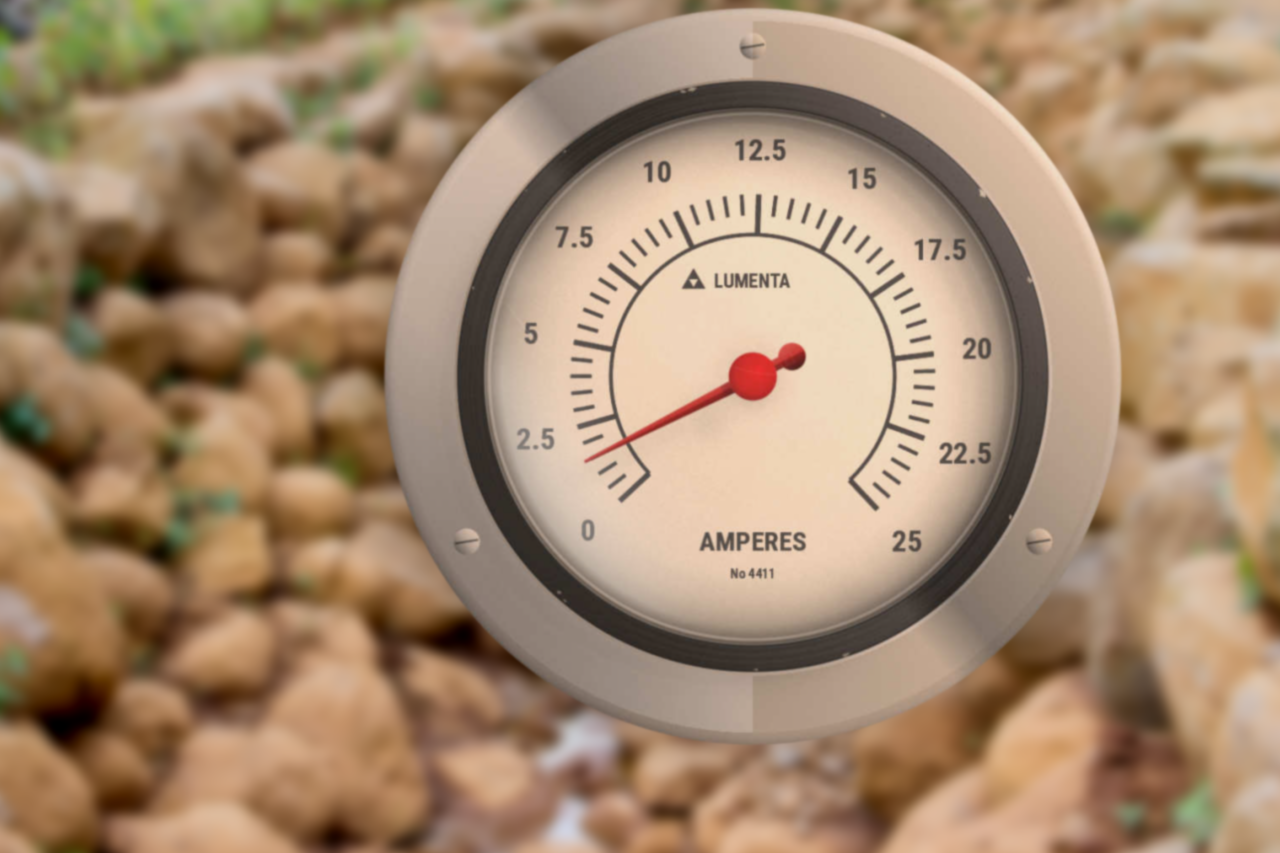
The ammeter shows 1.5,A
